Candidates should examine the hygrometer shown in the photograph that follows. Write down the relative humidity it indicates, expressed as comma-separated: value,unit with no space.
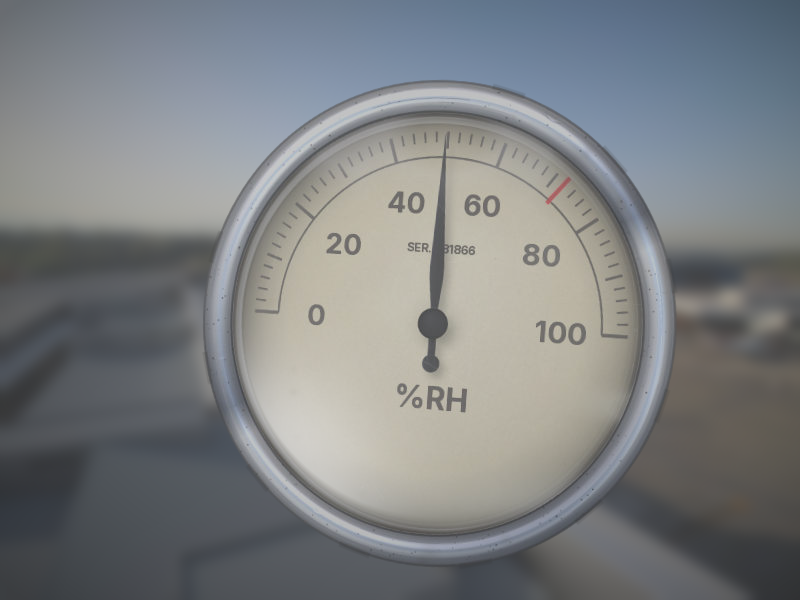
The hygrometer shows 50,%
